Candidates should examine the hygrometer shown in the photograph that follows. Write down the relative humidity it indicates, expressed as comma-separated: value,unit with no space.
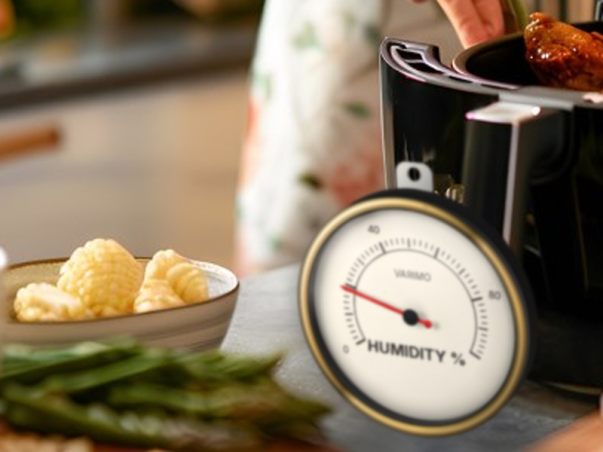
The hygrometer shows 20,%
